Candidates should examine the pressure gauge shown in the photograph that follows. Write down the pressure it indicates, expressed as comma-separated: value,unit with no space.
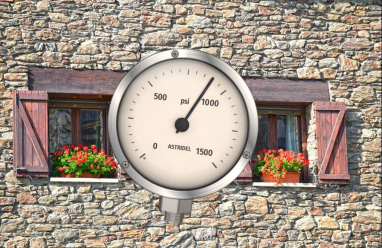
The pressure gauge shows 900,psi
